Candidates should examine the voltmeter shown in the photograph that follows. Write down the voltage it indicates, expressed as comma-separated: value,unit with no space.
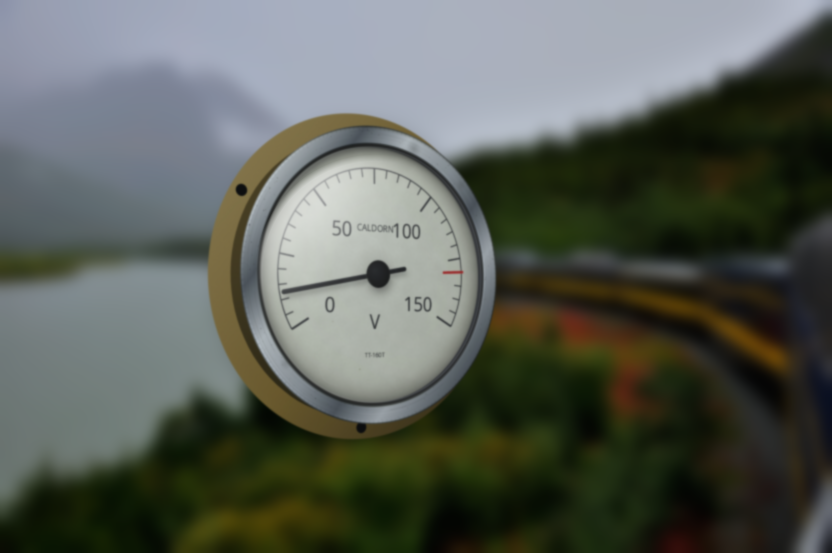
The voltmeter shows 12.5,V
